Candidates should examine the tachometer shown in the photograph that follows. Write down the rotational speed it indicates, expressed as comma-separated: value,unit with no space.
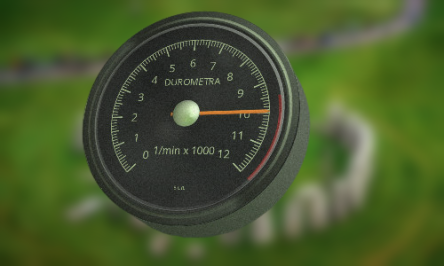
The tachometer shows 10000,rpm
